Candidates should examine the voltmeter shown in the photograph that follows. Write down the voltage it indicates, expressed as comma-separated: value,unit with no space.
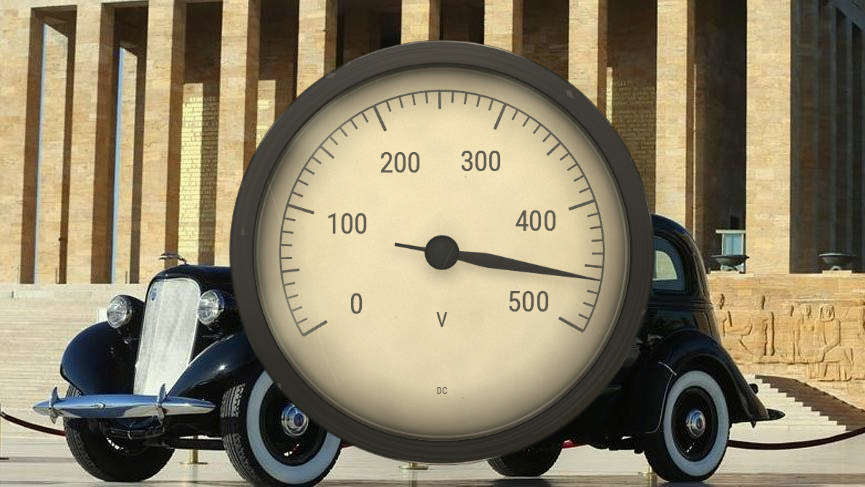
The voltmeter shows 460,V
